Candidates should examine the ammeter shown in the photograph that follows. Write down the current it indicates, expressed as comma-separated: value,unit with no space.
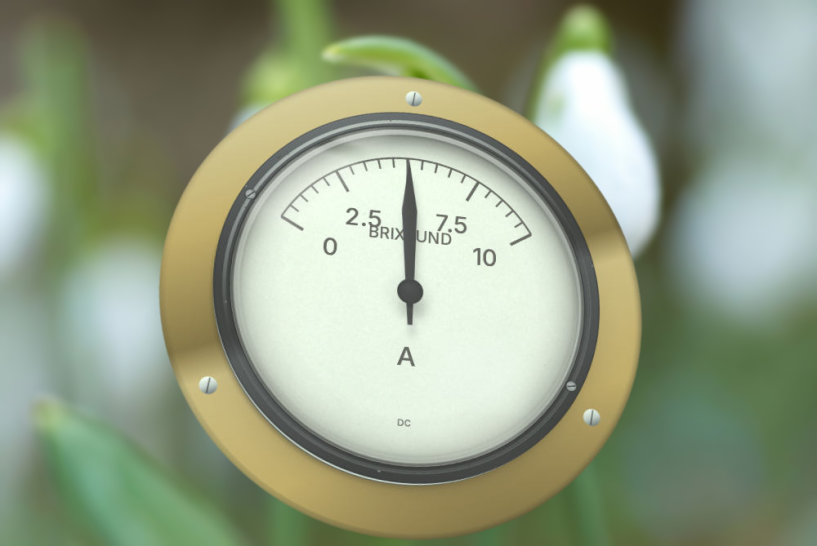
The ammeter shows 5,A
